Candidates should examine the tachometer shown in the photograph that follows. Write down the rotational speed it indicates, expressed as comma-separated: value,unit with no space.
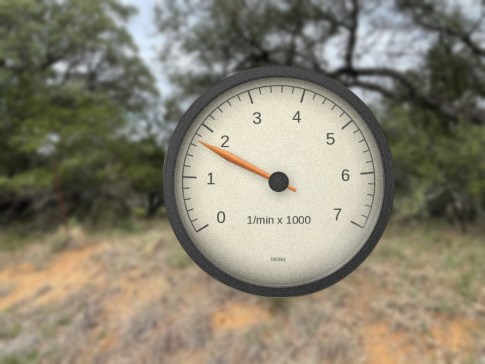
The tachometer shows 1700,rpm
